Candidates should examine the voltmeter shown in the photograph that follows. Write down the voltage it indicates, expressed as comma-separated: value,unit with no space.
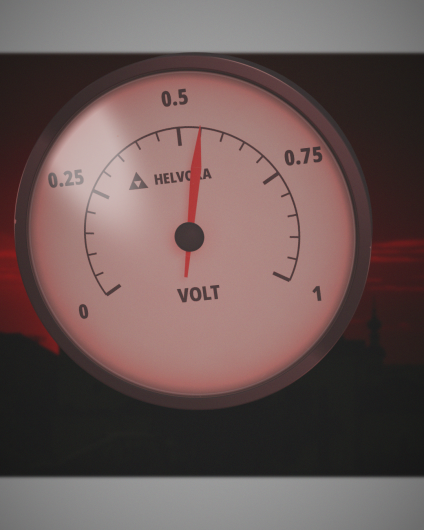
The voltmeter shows 0.55,V
